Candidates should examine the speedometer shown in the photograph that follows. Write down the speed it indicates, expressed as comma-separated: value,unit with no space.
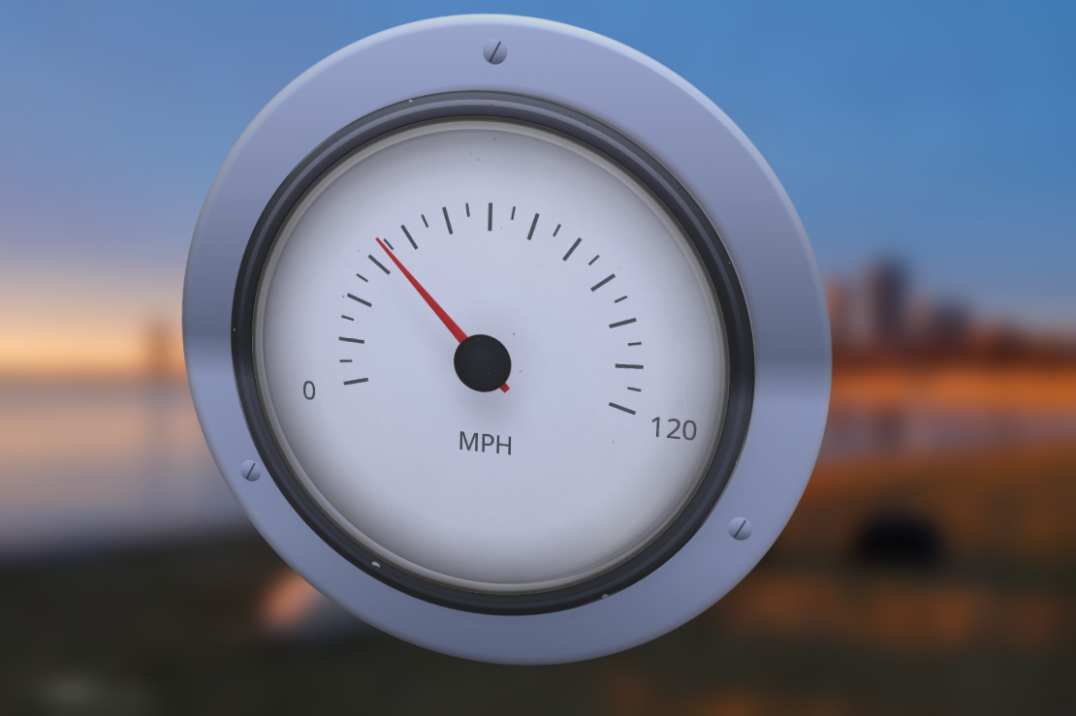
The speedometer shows 35,mph
